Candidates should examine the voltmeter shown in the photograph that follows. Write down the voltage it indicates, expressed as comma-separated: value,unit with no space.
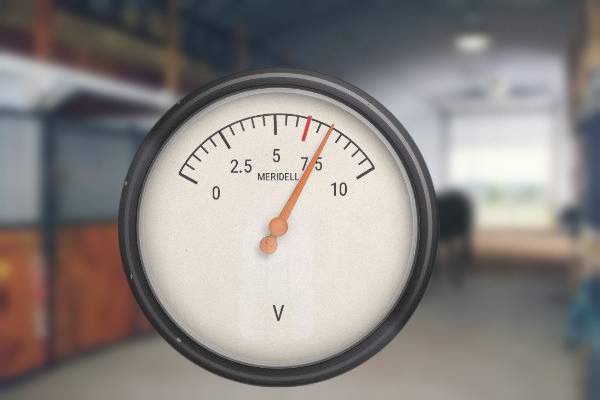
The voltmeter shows 7.5,V
